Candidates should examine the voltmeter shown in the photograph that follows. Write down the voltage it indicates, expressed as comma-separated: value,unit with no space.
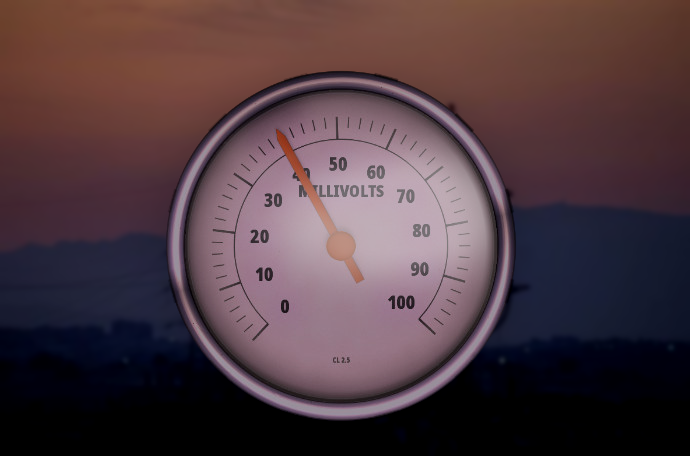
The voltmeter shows 40,mV
